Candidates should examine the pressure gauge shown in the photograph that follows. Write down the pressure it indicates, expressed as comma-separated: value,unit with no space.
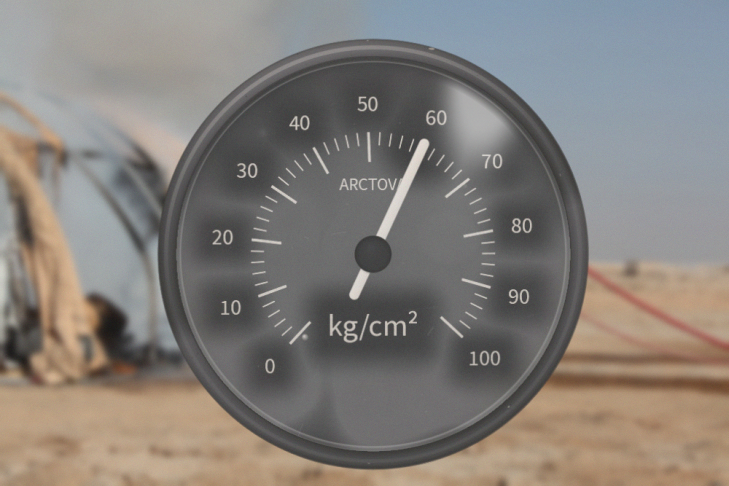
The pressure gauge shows 60,kg/cm²
